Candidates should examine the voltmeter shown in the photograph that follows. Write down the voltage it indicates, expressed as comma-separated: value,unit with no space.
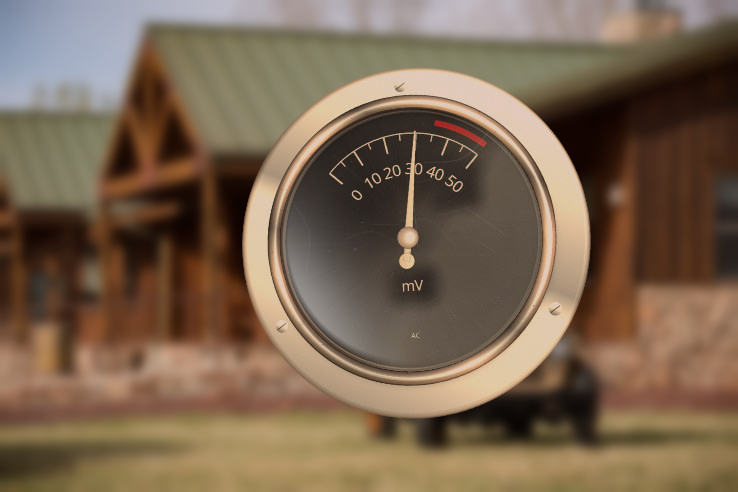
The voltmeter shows 30,mV
